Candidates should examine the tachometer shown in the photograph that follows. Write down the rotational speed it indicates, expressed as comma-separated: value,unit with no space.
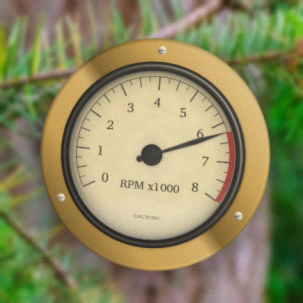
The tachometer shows 6250,rpm
